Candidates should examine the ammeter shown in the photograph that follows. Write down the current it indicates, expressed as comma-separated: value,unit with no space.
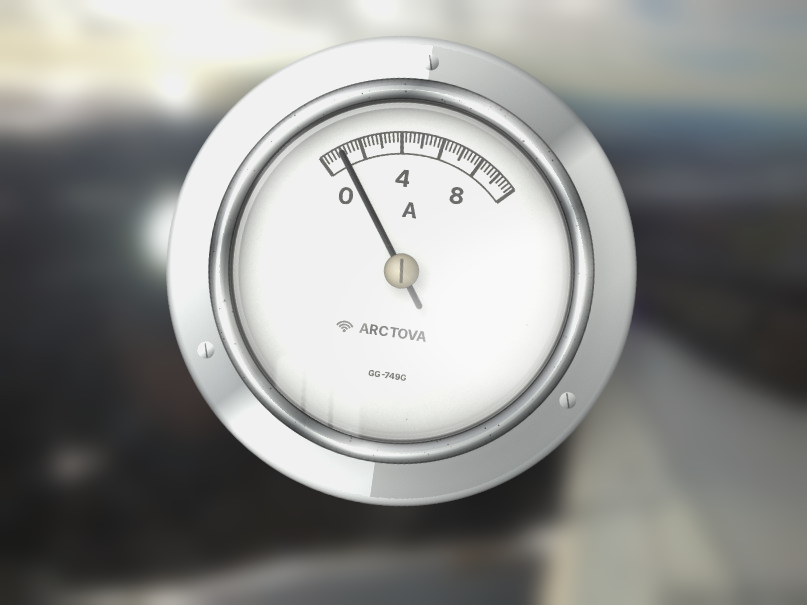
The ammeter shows 1,A
